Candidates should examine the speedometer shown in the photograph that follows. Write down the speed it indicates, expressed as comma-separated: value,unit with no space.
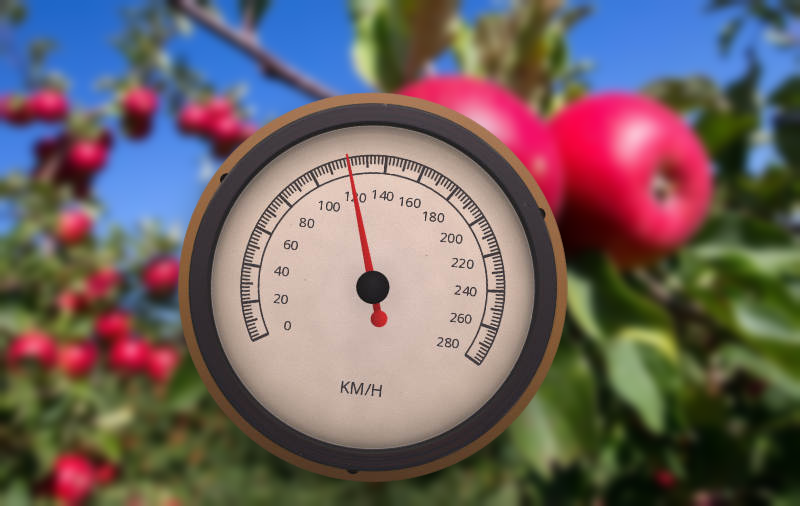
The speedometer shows 120,km/h
